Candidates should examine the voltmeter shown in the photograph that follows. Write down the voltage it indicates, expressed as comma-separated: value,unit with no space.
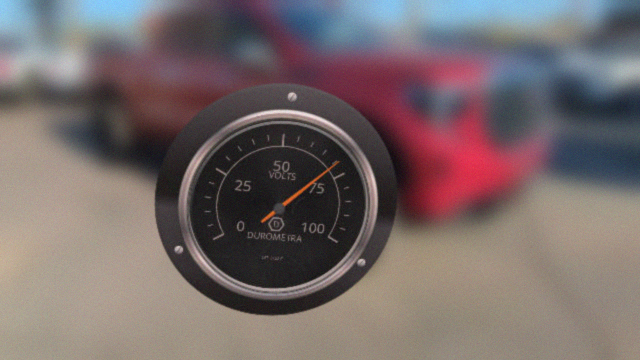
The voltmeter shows 70,V
